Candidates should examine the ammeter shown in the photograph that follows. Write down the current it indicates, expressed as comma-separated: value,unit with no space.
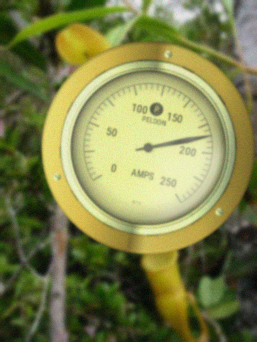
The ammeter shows 185,A
